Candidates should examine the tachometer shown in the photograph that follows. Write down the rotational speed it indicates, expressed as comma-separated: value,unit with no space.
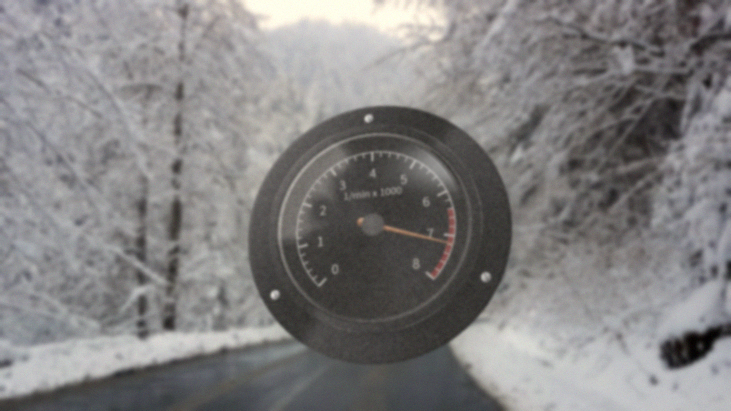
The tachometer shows 7200,rpm
